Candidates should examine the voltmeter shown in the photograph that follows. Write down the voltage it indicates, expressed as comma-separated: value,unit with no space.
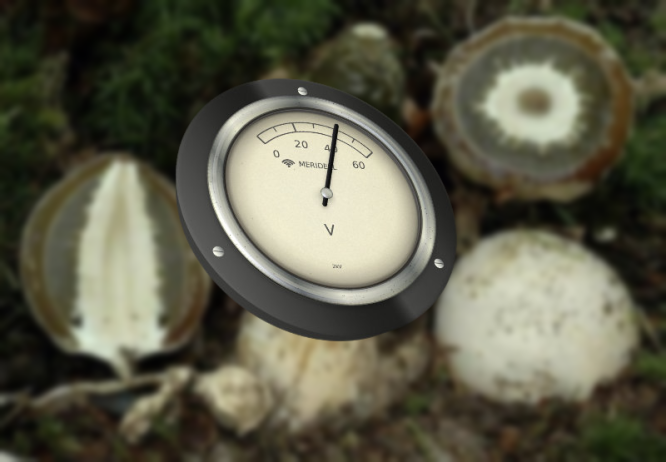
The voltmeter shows 40,V
